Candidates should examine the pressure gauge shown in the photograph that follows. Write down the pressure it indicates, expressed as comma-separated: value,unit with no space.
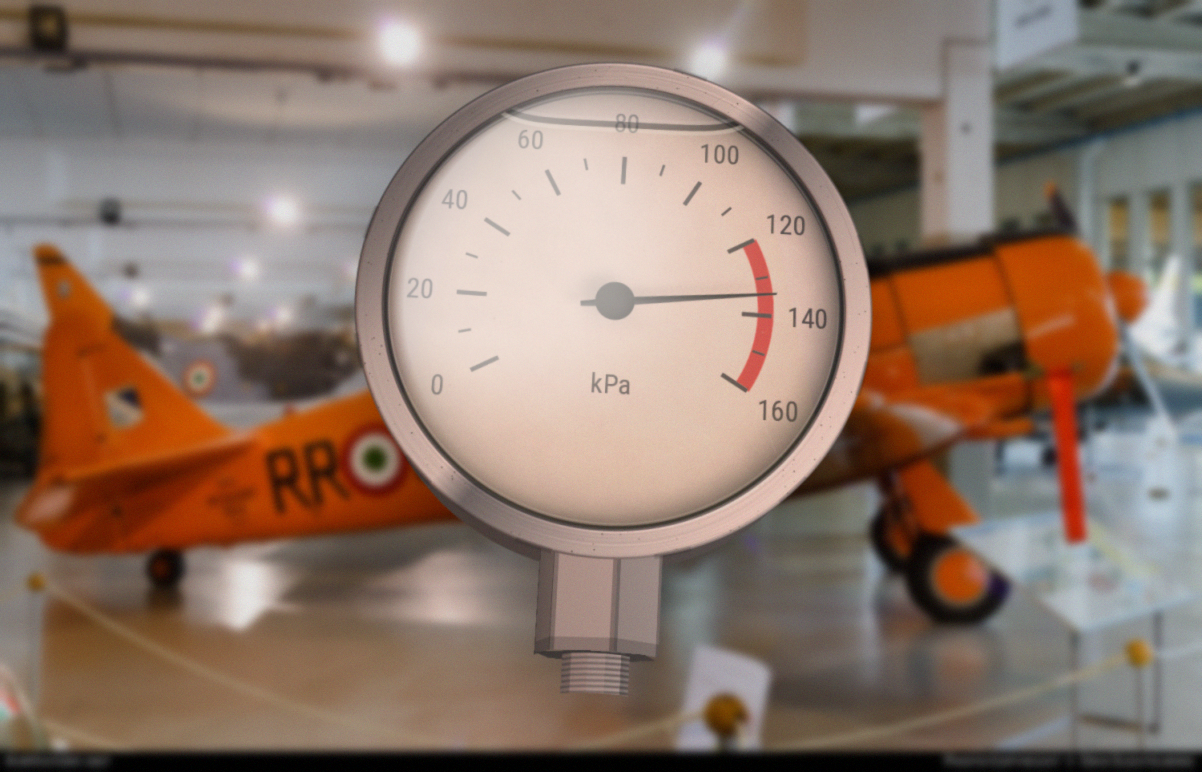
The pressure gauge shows 135,kPa
